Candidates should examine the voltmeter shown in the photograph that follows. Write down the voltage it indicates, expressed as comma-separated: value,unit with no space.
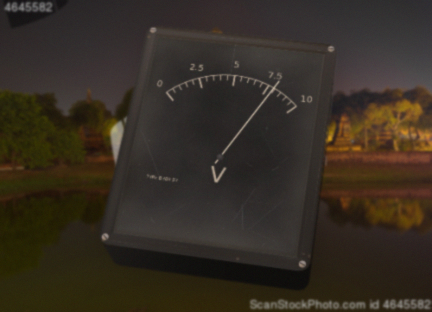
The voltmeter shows 8,V
